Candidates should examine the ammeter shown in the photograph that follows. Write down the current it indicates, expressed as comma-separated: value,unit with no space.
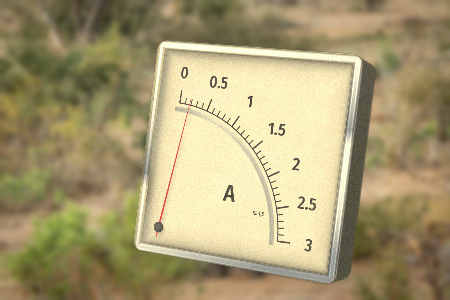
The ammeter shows 0.2,A
